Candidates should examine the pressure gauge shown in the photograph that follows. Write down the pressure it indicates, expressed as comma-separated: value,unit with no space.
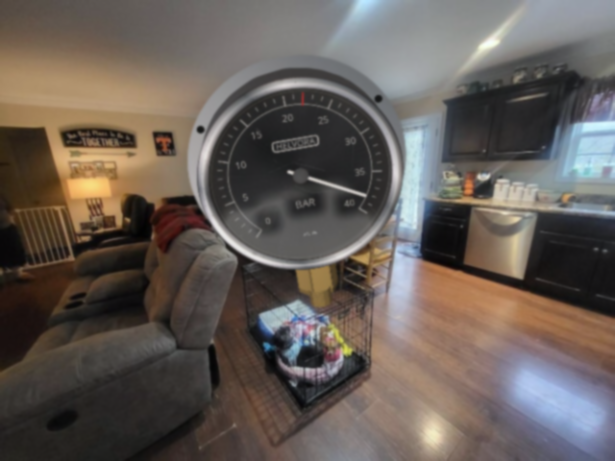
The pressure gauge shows 38,bar
